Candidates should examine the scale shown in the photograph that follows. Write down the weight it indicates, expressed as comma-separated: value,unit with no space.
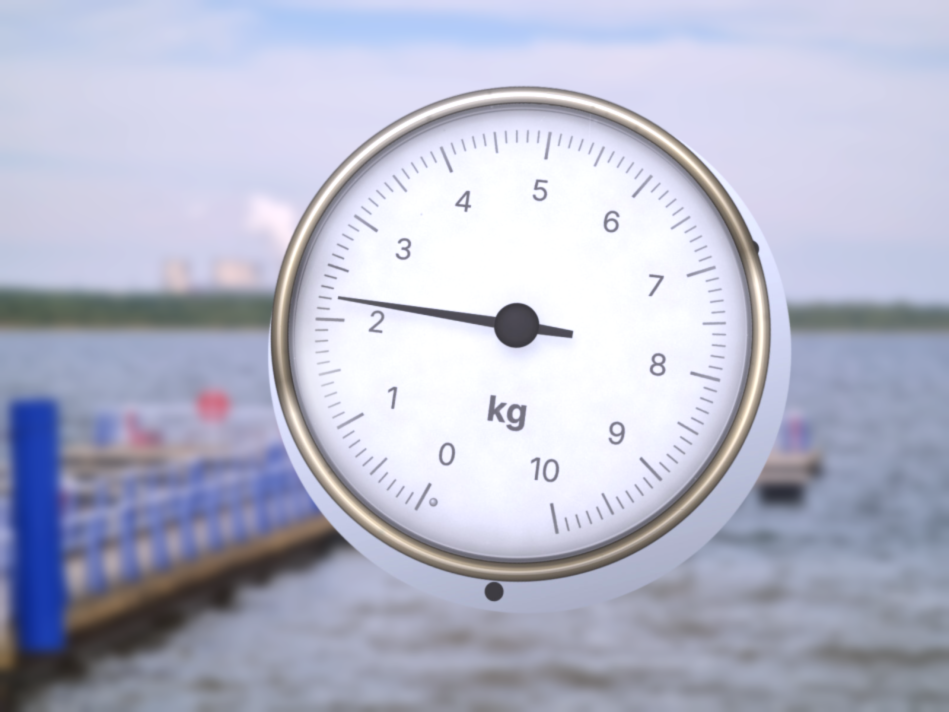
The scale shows 2.2,kg
